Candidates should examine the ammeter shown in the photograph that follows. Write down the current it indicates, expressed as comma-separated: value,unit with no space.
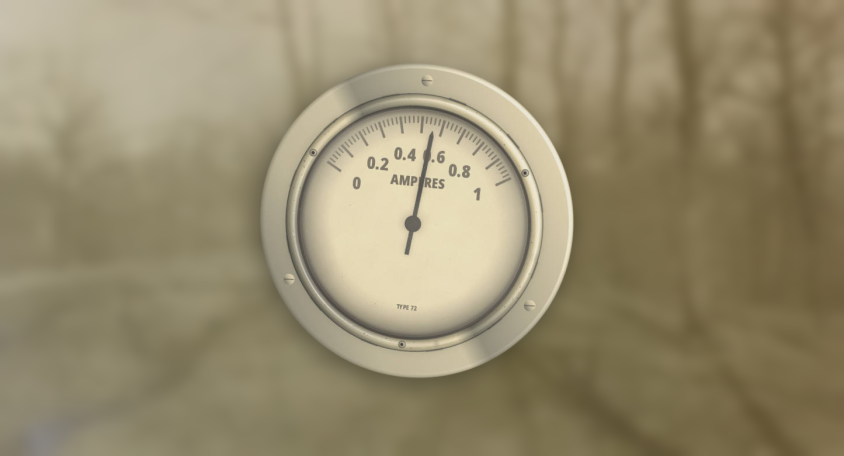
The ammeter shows 0.56,A
